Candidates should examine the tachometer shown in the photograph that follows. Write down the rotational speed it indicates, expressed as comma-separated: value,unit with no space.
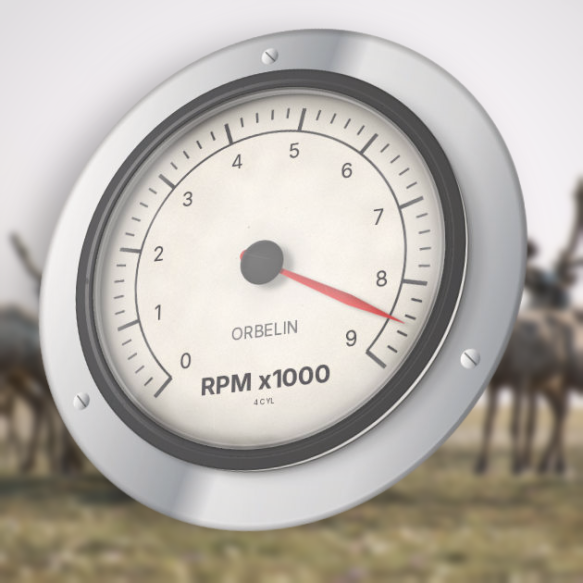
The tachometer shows 8500,rpm
